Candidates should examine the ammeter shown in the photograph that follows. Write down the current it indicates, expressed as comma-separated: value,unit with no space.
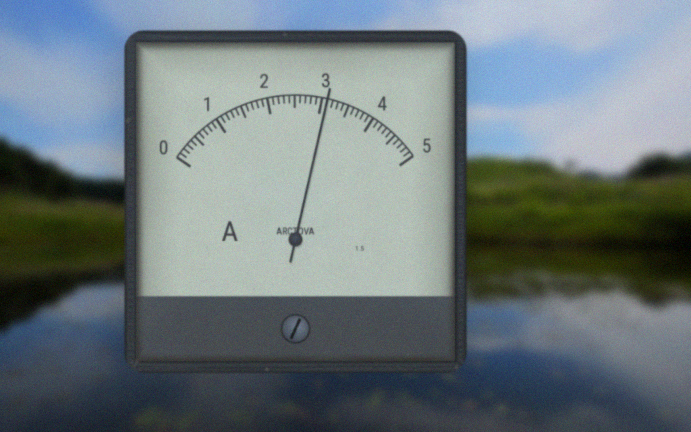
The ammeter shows 3.1,A
